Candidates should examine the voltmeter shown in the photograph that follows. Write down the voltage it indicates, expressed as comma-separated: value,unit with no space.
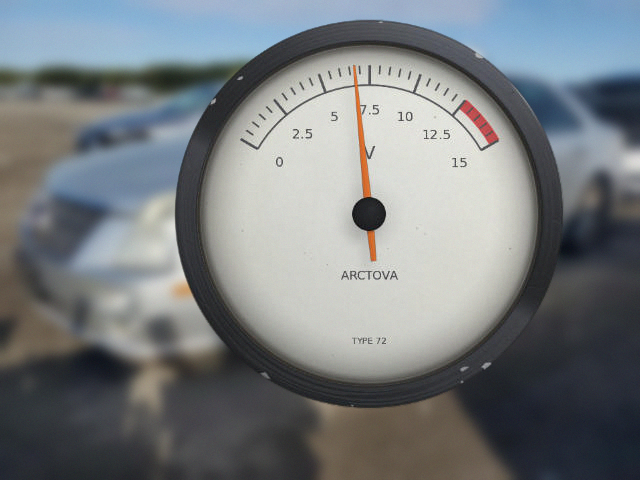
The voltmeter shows 6.75,V
